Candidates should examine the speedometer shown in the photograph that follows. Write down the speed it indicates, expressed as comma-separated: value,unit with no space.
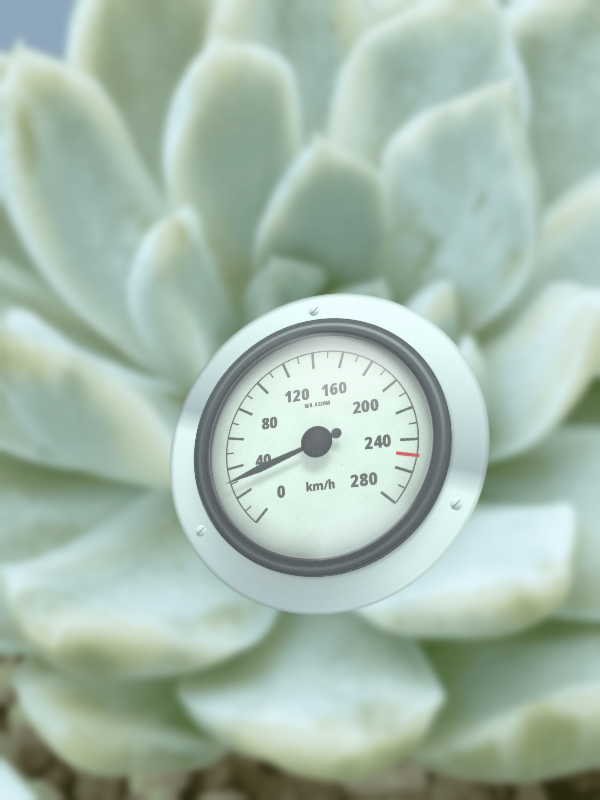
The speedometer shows 30,km/h
